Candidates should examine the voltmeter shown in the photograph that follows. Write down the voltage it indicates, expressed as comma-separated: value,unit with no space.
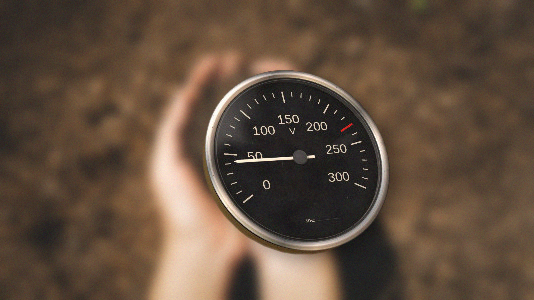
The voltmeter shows 40,V
